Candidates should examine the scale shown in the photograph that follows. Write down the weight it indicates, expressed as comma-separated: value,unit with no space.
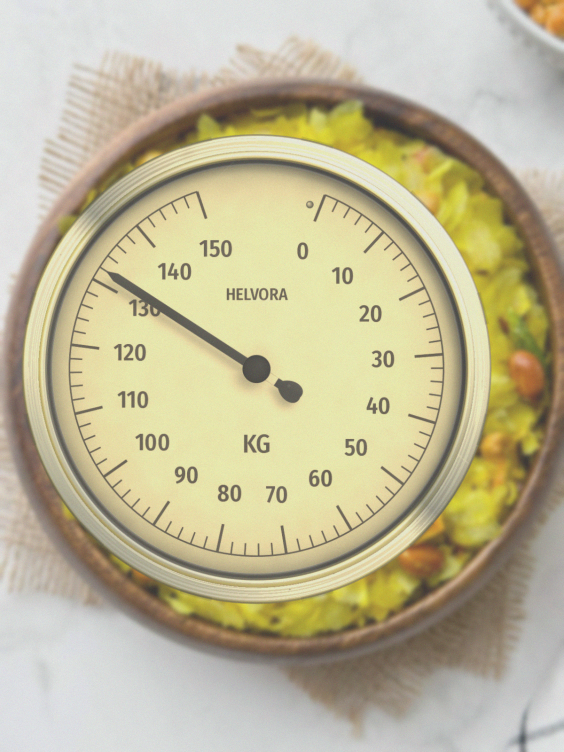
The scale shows 132,kg
